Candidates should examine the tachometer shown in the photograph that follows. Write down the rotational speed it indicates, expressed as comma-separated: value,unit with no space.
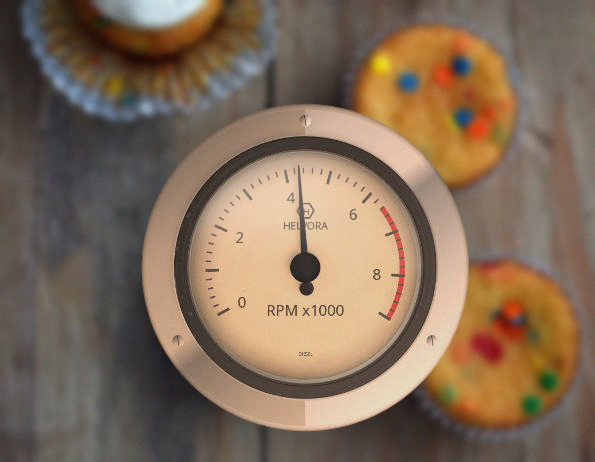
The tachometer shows 4300,rpm
